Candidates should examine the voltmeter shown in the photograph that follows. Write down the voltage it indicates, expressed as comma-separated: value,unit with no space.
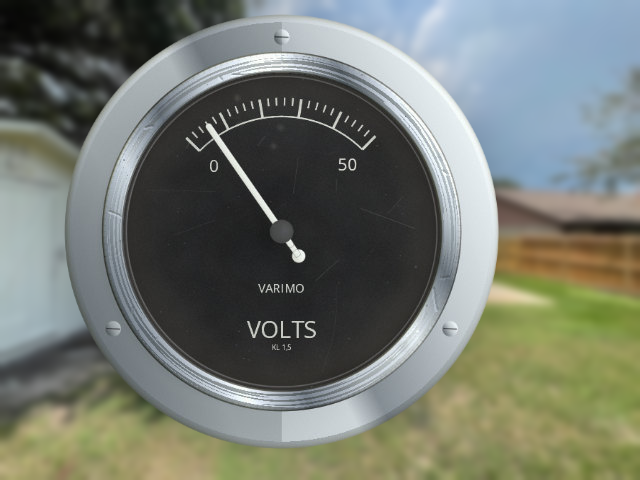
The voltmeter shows 6,V
